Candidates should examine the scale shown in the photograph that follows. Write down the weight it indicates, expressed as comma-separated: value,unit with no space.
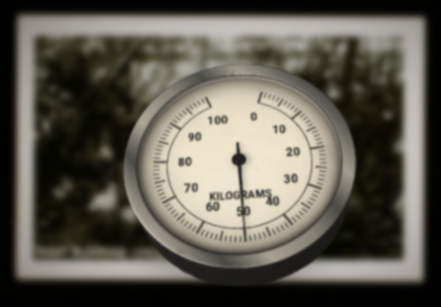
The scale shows 50,kg
